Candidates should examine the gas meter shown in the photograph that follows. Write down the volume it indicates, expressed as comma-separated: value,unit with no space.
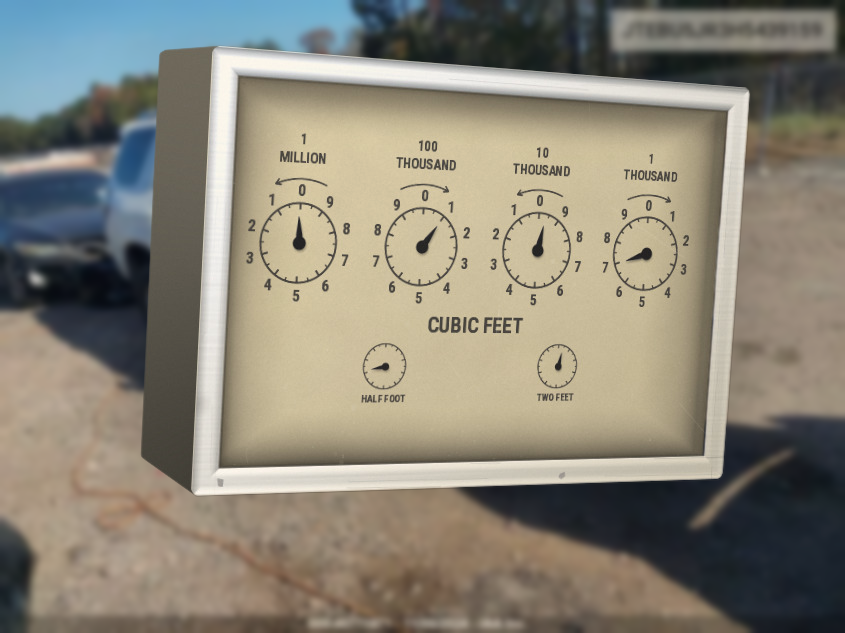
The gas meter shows 9700,ft³
